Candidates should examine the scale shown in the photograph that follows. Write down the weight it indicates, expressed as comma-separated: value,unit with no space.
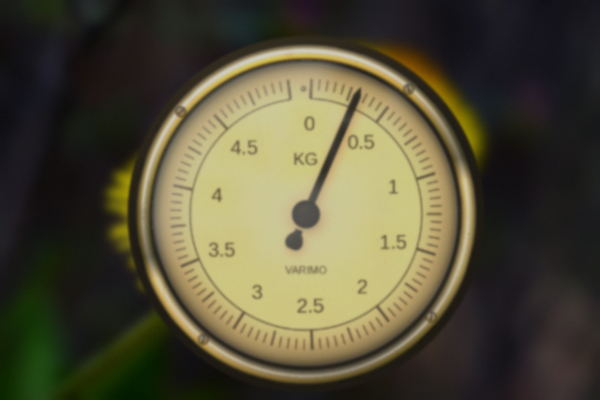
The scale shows 0.3,kg
